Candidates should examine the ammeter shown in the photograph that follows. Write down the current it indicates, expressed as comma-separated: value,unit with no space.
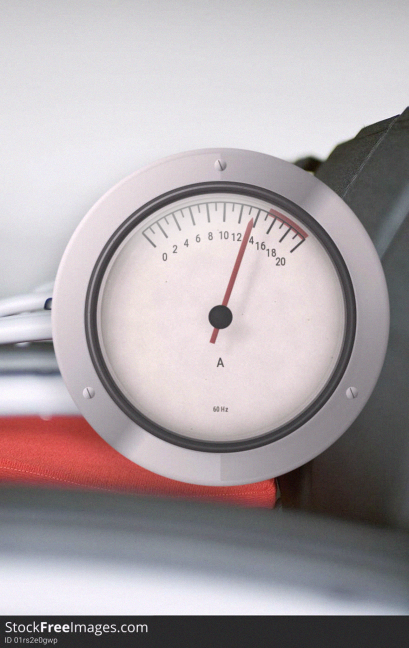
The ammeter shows 13.5,A
